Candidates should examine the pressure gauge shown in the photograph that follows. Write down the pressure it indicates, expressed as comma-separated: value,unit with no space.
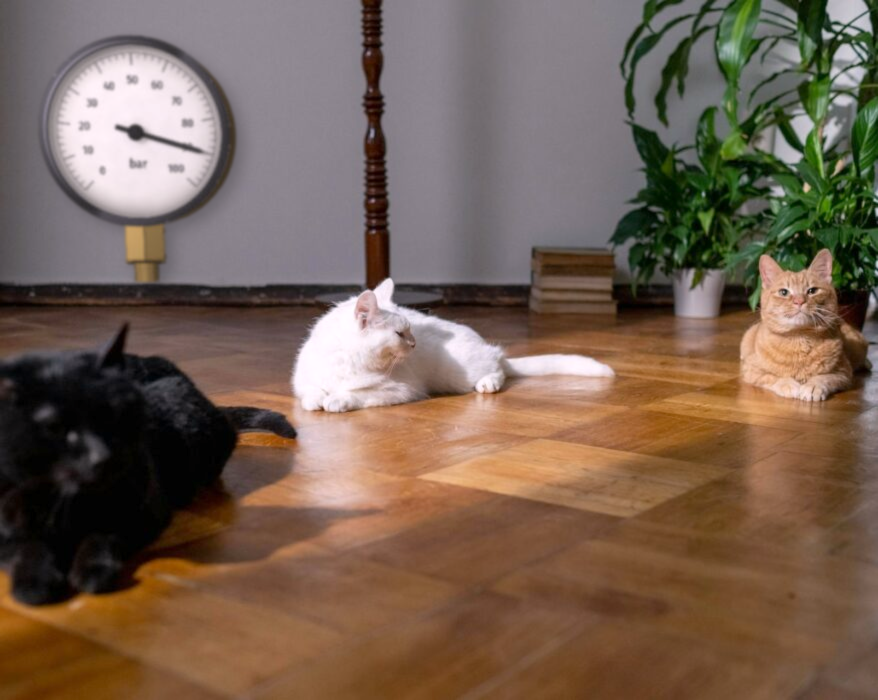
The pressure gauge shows 90,bar
